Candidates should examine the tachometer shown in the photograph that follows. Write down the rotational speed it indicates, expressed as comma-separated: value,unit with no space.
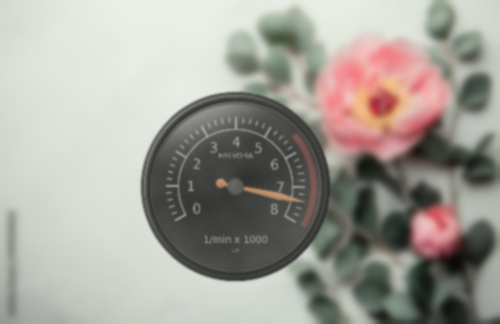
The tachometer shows 7400,rpm
